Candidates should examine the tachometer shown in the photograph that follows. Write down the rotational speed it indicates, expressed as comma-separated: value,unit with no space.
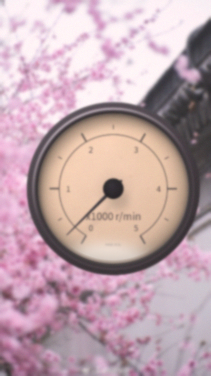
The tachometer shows 250,rpm
